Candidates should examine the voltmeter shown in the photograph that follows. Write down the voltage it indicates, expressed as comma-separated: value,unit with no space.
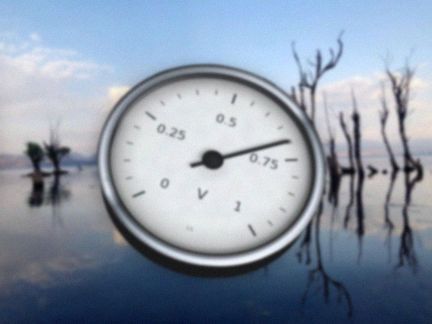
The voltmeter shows 0.7,V
